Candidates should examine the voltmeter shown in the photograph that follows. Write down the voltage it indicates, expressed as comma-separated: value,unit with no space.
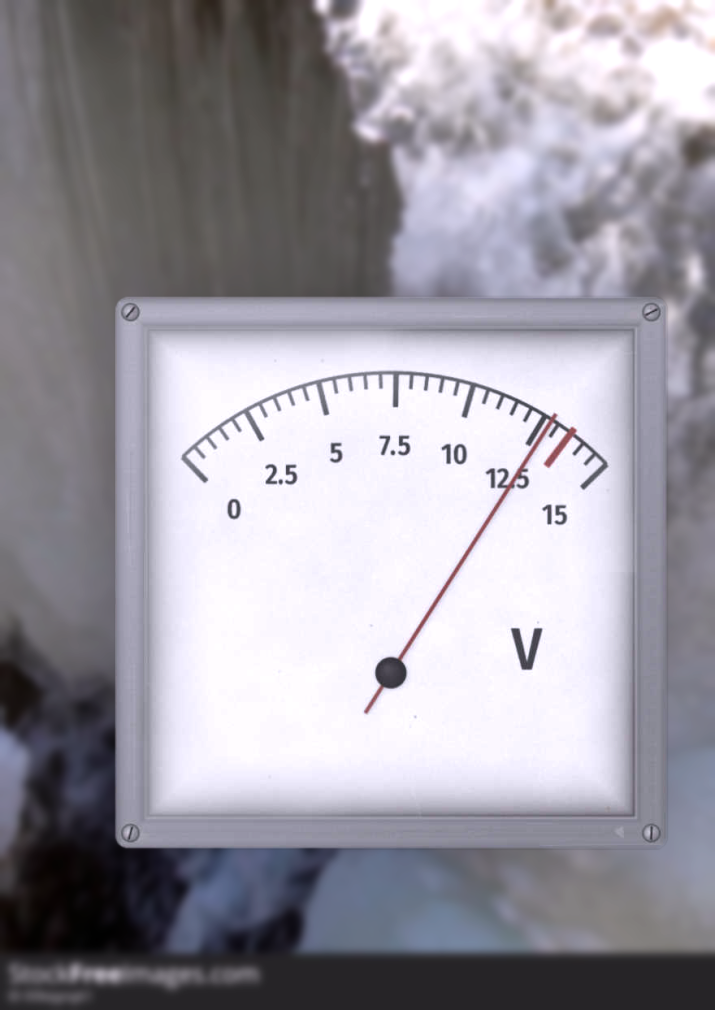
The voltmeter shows 12.75,V
